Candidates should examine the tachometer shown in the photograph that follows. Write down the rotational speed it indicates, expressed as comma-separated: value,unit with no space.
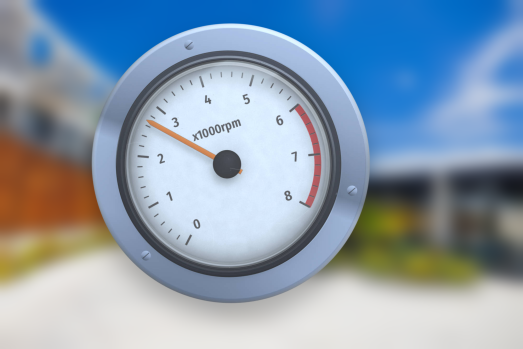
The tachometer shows 2700,rpm
